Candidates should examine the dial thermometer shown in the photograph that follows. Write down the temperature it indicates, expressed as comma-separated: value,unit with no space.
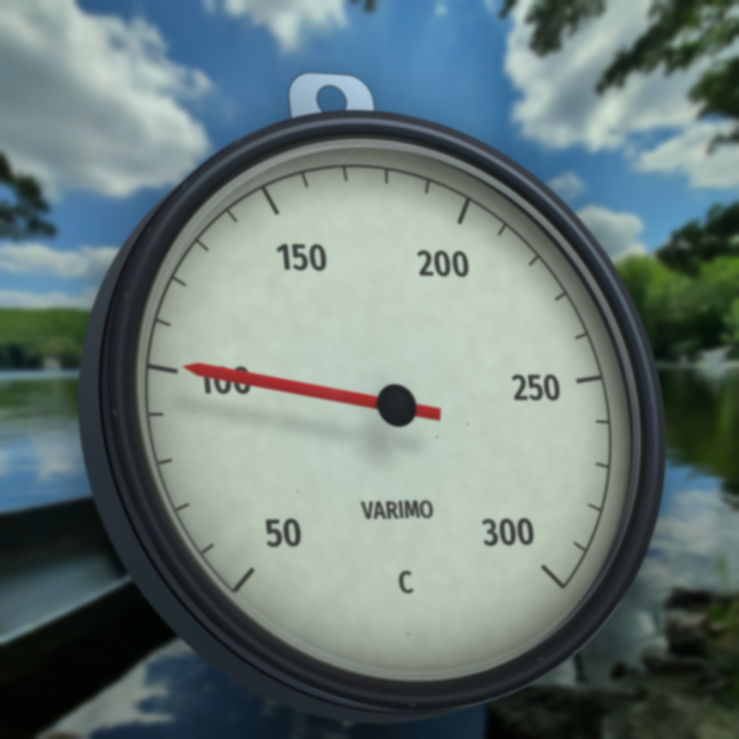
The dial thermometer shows 100,°C
